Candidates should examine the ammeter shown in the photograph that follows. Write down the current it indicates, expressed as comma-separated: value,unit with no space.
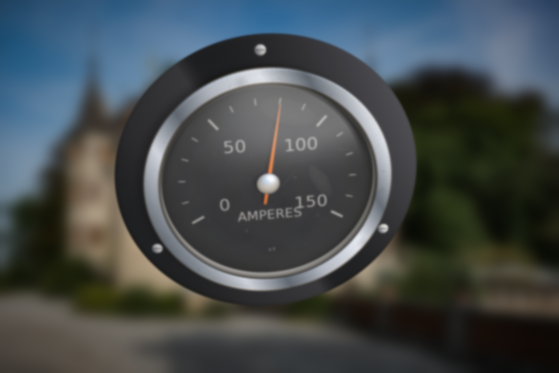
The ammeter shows 80,A
